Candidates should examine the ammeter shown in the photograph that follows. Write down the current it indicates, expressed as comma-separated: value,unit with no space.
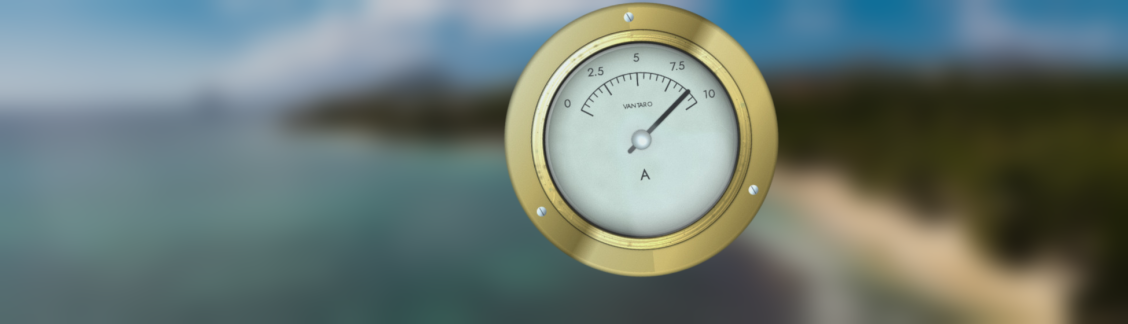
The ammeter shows 9,A
